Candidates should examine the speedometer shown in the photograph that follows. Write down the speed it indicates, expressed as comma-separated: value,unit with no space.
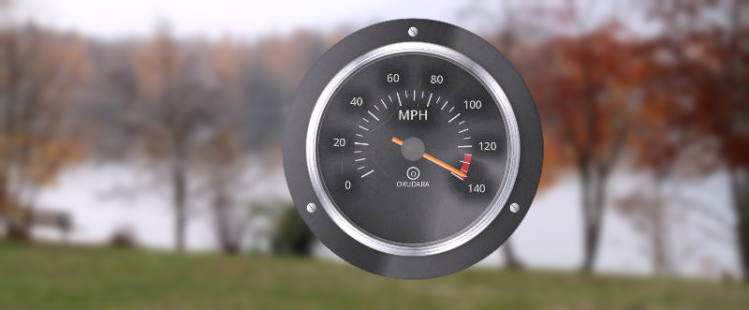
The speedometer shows 137.5,mph
